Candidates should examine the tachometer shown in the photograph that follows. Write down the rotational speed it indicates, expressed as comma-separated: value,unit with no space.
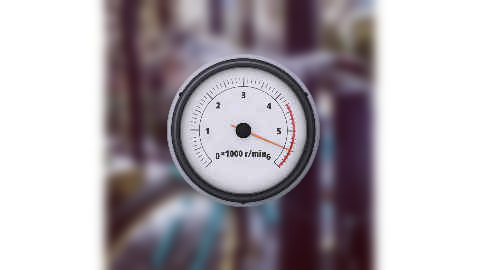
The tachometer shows 5500,rpm
